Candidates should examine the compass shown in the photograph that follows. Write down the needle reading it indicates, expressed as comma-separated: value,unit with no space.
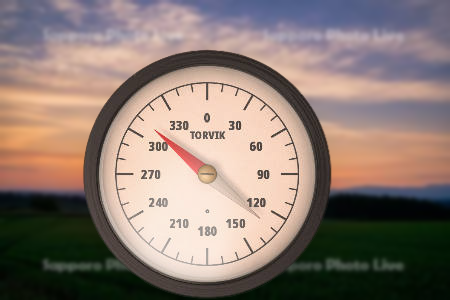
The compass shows 310,°
